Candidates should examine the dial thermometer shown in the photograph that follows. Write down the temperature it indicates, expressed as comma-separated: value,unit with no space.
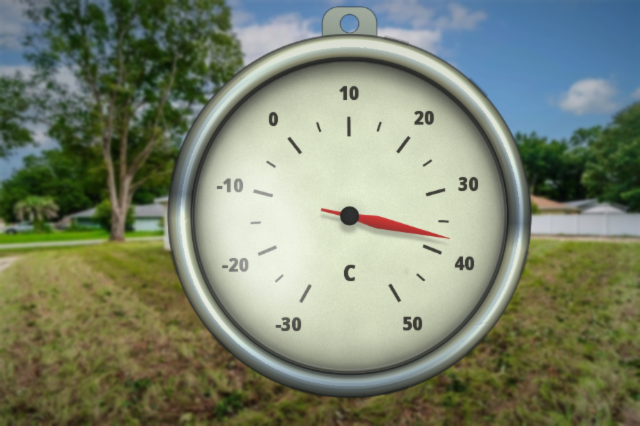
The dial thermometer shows 37.5,°C
